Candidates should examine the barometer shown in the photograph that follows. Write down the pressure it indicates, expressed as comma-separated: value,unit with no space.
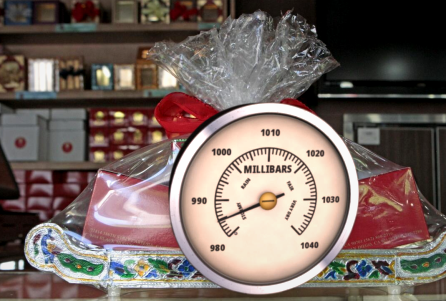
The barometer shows 985,mbar
